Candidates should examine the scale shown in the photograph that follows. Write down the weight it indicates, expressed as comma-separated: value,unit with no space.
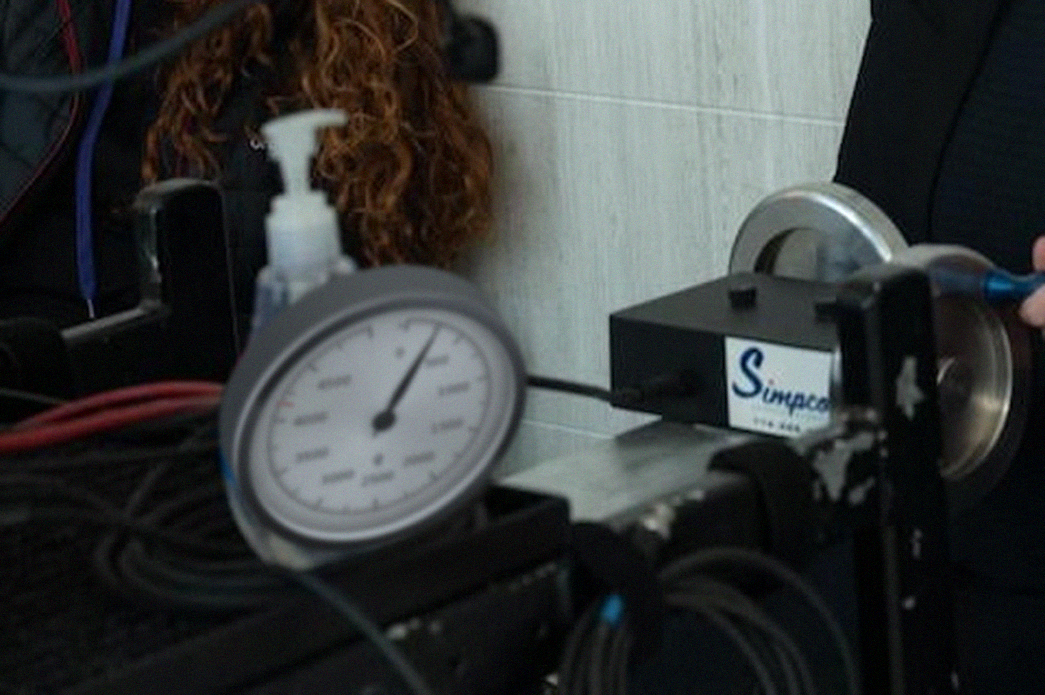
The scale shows 250,g
